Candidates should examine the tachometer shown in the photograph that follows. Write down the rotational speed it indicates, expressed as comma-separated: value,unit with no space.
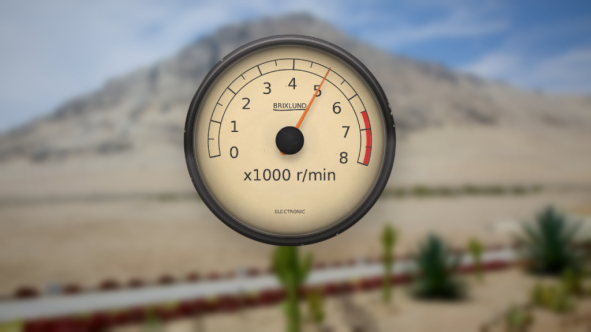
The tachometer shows 5000,rpm
